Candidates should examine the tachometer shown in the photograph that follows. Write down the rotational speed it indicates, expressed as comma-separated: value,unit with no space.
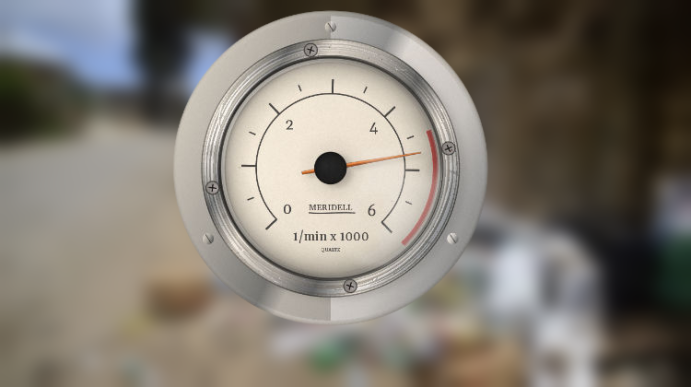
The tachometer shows 4750,rpm
